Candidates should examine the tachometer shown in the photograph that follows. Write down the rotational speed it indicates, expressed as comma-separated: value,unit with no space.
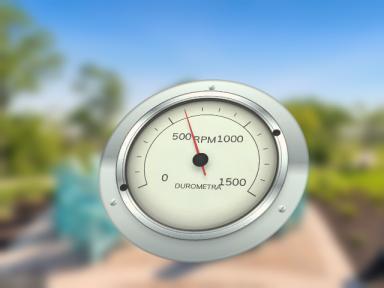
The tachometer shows 600,rpm
